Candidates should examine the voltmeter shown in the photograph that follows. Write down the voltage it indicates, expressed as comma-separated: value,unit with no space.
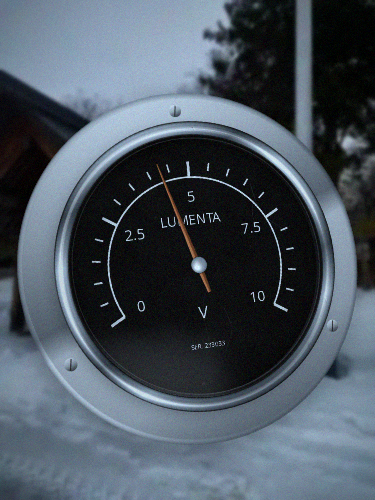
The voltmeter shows 4.25,V
